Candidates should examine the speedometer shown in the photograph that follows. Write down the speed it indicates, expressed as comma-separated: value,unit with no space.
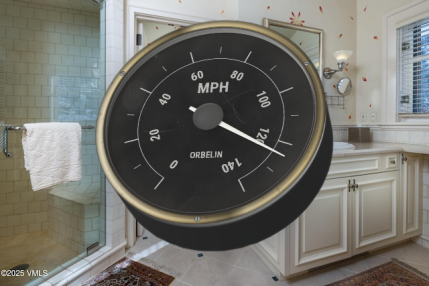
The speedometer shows 125,mph
